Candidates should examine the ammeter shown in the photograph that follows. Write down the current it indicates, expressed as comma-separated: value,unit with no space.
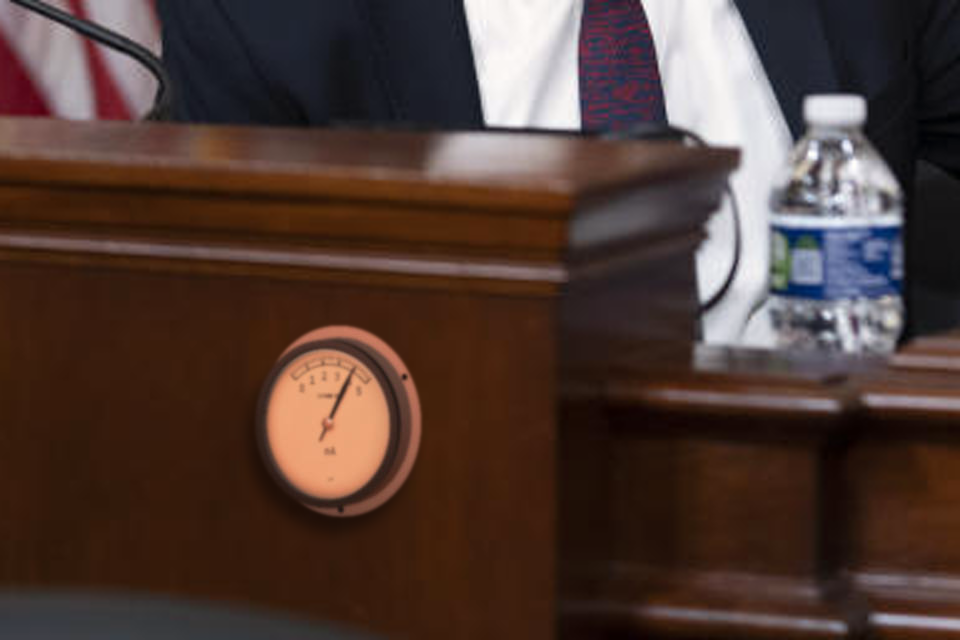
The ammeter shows 4,mA
